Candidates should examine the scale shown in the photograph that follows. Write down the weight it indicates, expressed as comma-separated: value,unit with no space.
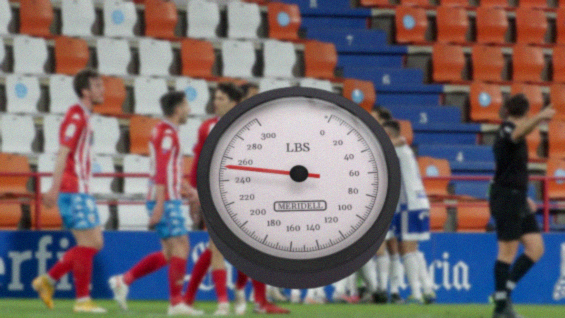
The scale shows 250,lb
